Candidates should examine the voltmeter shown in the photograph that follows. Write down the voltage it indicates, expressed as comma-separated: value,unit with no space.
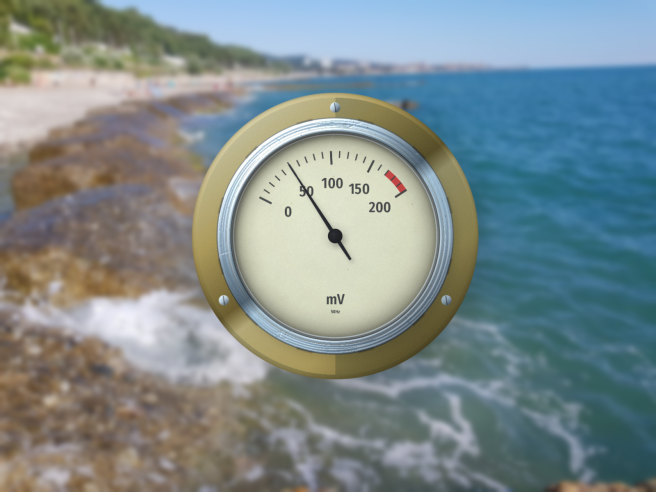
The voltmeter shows 50,mV
